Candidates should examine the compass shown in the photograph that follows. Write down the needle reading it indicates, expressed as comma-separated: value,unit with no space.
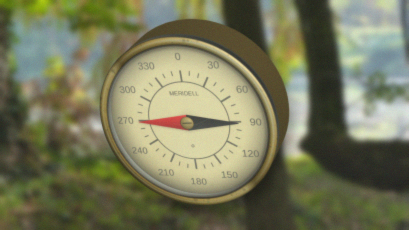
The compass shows 270,°
